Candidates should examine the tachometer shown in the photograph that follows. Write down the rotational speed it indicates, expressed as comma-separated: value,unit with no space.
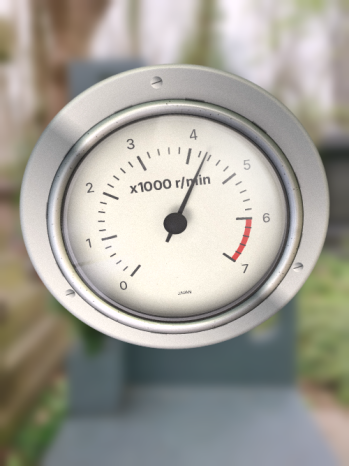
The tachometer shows 4300,rpm
